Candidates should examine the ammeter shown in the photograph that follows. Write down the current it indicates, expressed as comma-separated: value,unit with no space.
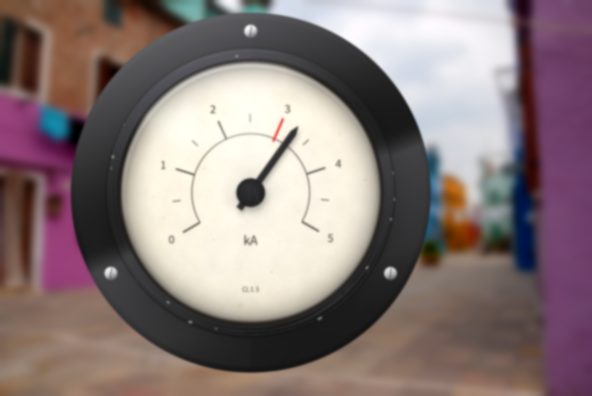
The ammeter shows 3.25,kA
